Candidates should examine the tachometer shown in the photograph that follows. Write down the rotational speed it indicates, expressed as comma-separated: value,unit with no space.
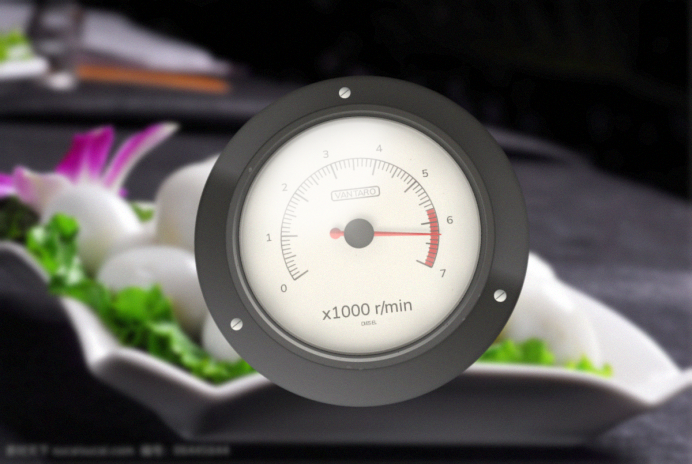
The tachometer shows 6300,rpm
